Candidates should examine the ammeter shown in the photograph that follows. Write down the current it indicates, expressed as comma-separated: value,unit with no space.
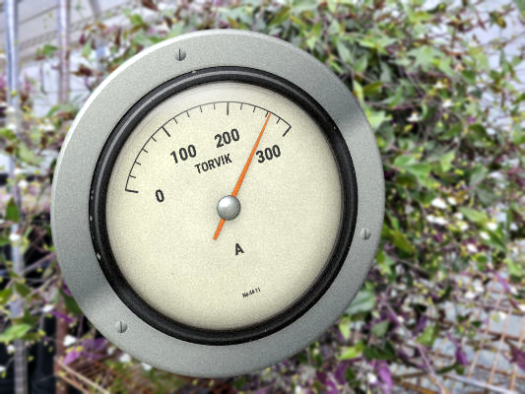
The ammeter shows 260,A
